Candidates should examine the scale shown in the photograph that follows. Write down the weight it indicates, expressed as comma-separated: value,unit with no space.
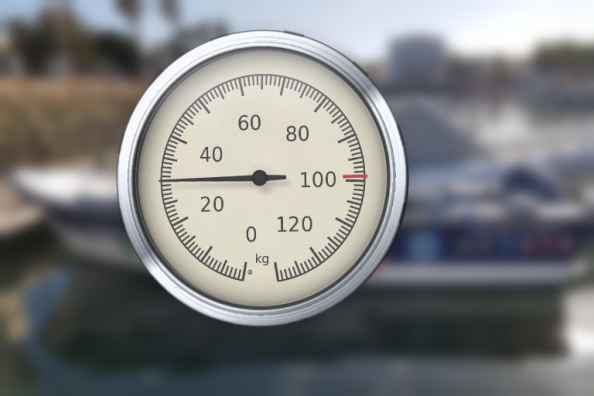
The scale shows 30,kg
